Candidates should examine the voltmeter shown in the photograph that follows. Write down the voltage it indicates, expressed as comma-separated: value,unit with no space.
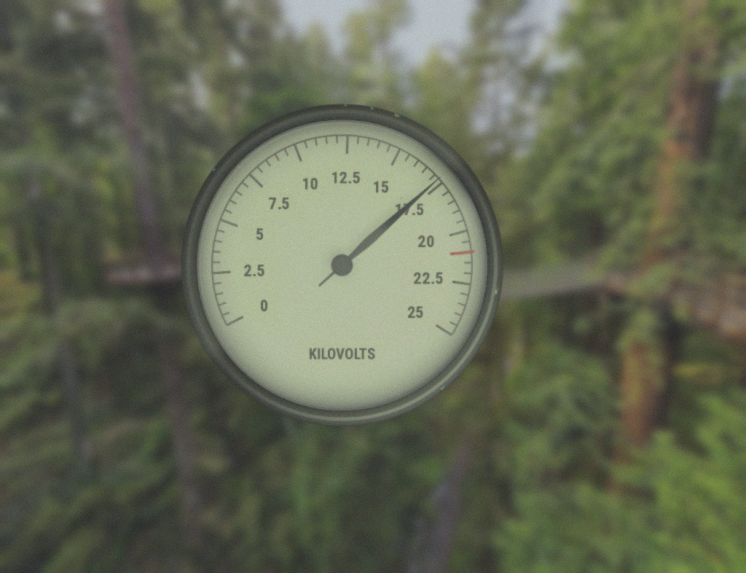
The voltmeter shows 17.25,kV
